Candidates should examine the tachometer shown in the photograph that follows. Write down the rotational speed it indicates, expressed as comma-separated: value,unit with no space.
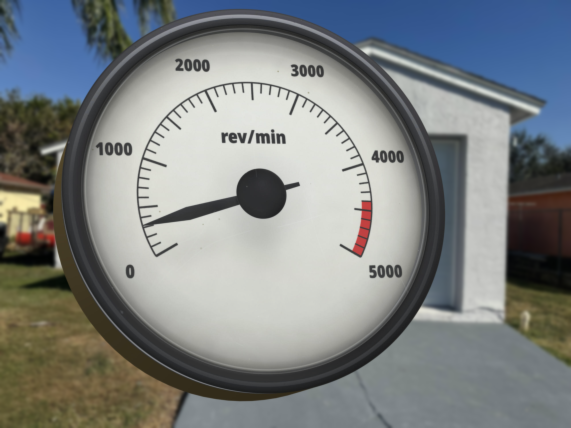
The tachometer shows 300,rpm
